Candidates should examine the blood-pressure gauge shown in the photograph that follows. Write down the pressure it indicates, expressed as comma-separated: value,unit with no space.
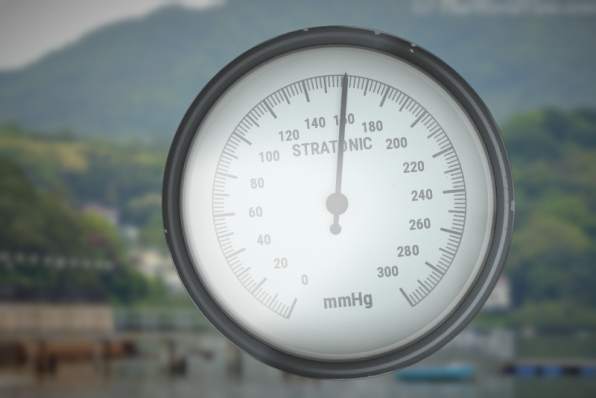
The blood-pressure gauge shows 160,mmHg
